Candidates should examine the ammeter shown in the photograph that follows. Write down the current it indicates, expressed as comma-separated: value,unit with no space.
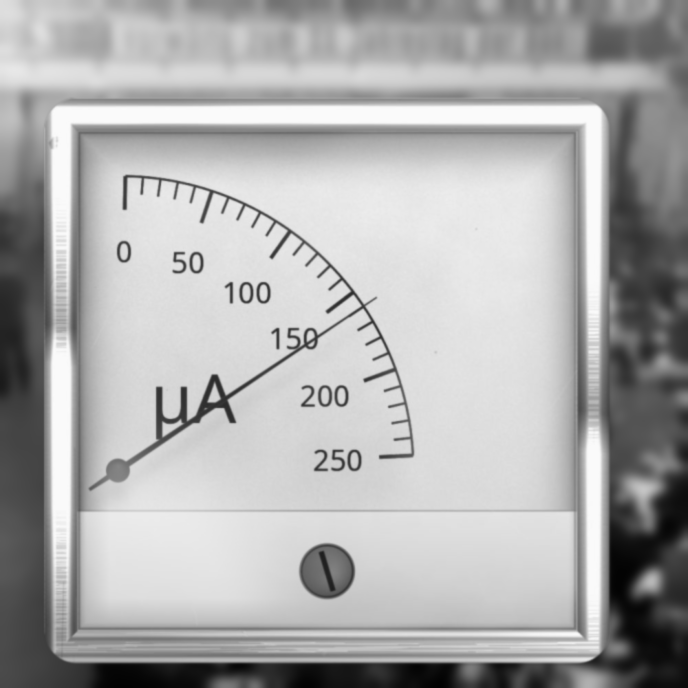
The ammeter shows 160,µA
